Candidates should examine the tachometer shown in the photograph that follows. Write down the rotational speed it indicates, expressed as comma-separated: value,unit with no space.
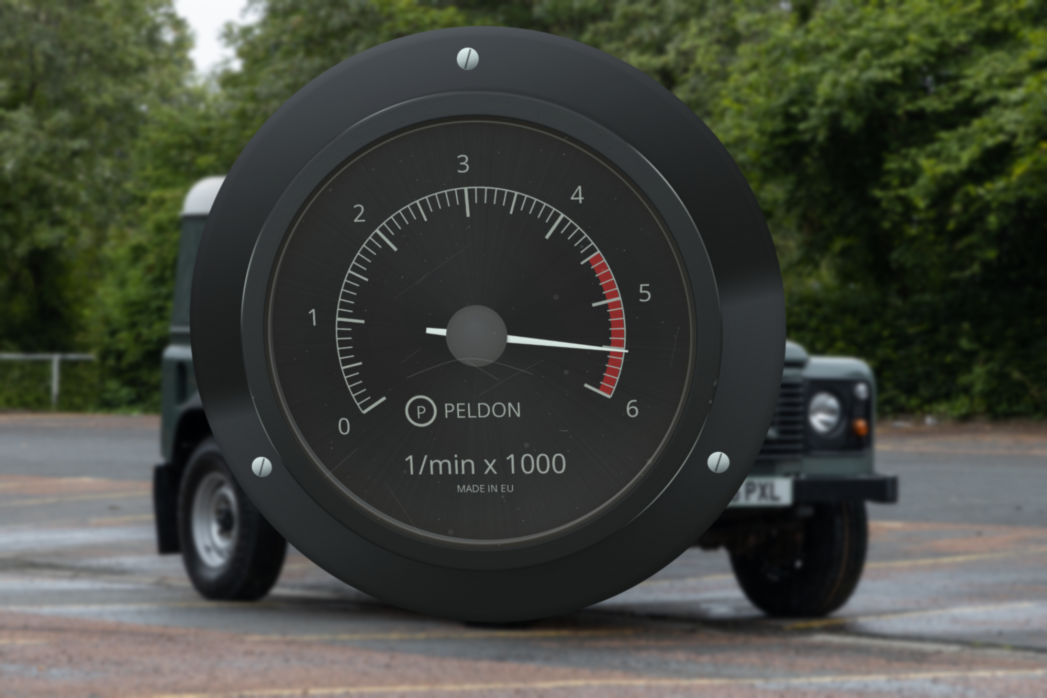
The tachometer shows 5500,rpm
